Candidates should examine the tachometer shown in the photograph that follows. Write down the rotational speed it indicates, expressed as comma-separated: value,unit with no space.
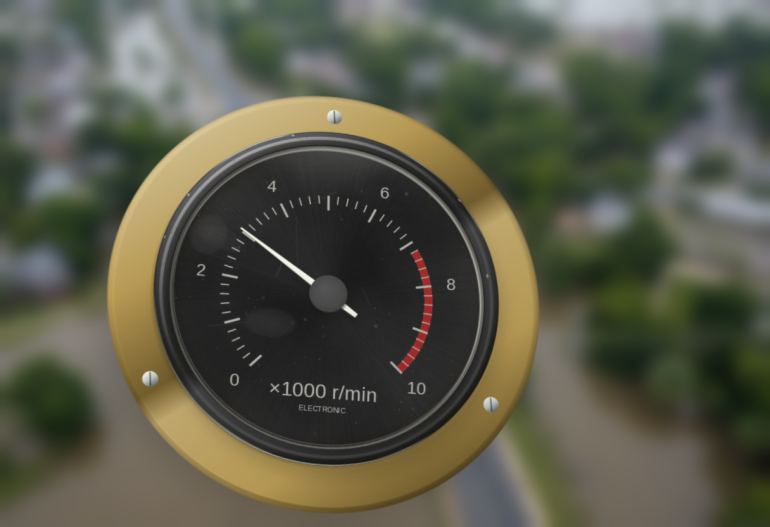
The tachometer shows 3000,rpm
